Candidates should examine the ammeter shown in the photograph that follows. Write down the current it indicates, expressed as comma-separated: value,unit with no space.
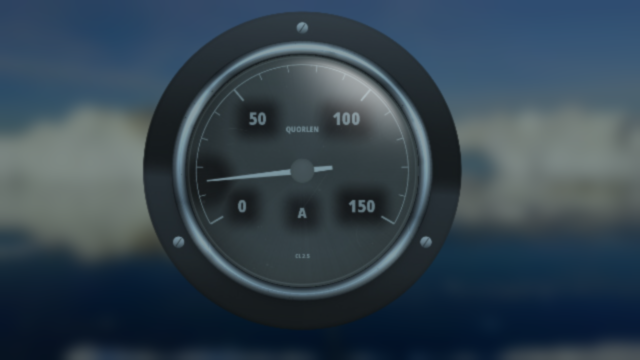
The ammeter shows 15,A
